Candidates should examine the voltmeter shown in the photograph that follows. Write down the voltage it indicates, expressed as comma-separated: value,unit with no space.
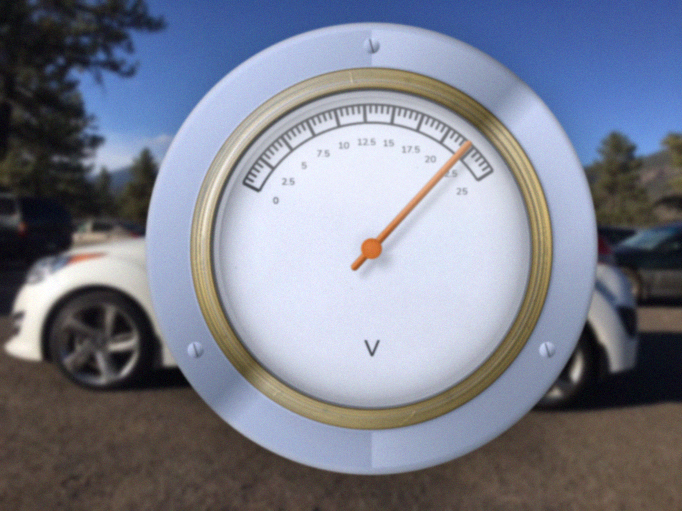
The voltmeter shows 22,V
